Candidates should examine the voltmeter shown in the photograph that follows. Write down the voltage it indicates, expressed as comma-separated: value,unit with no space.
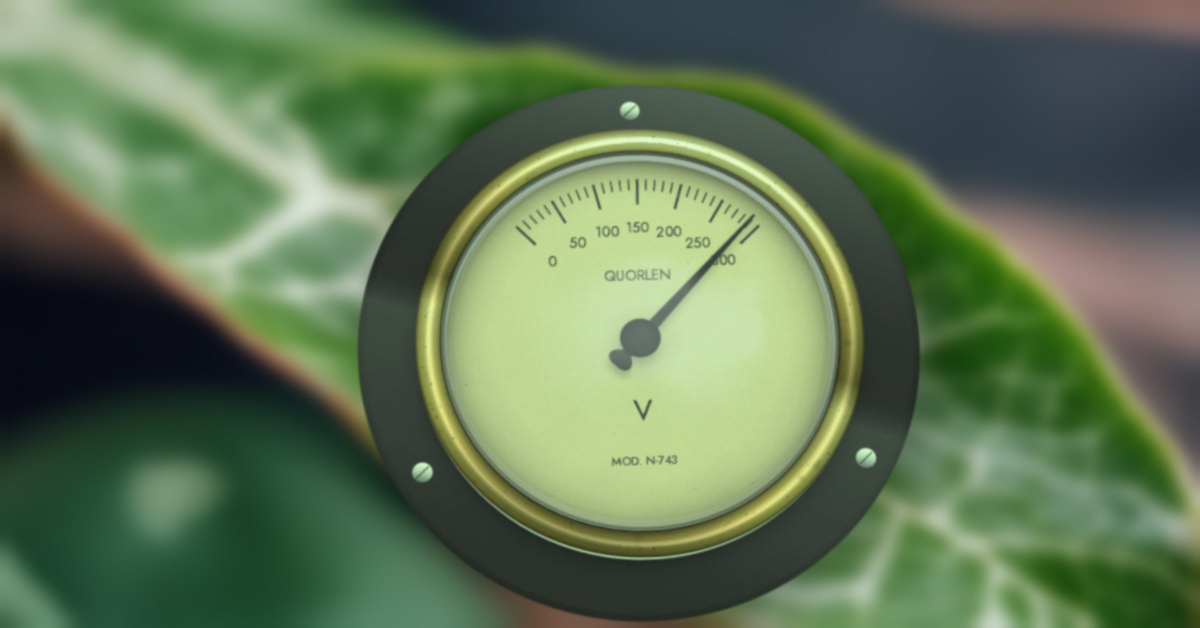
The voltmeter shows 290,V
